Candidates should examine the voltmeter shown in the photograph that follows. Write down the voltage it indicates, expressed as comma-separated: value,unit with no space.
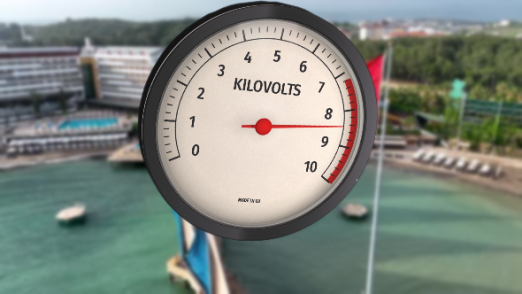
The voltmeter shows 8.4,kV
